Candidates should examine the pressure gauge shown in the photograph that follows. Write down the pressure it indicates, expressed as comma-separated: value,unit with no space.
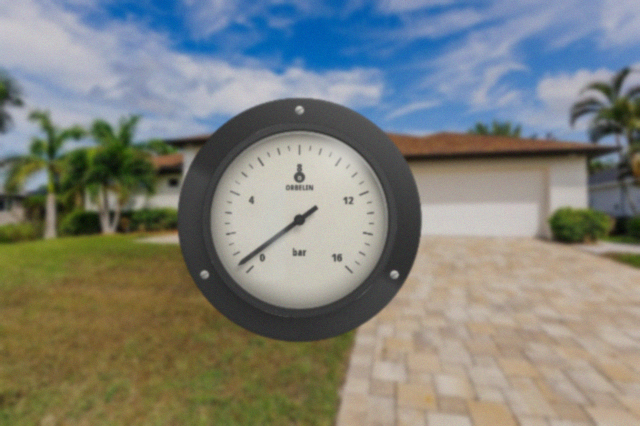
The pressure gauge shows 0.5,bar
